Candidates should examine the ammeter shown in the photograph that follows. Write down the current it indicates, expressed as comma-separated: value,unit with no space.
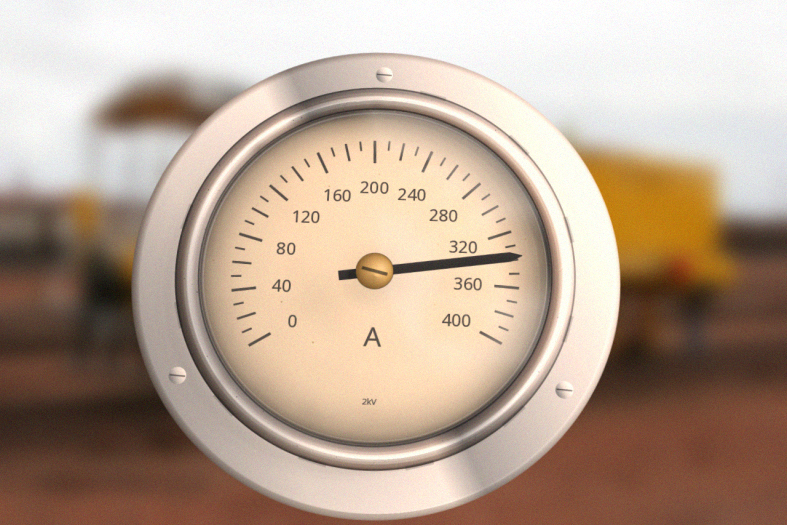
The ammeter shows 340,A
